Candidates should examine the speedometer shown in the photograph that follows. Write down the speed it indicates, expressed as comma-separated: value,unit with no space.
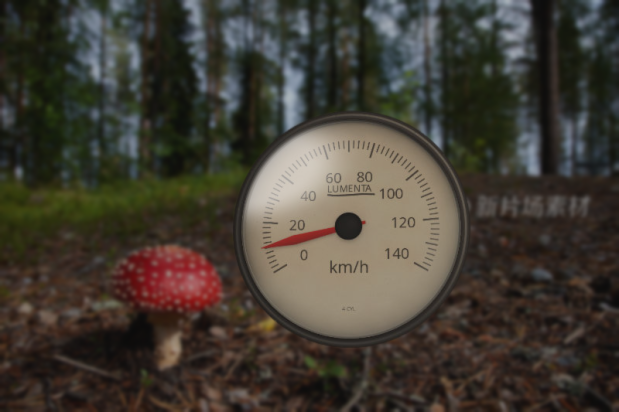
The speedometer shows 10,km/h
